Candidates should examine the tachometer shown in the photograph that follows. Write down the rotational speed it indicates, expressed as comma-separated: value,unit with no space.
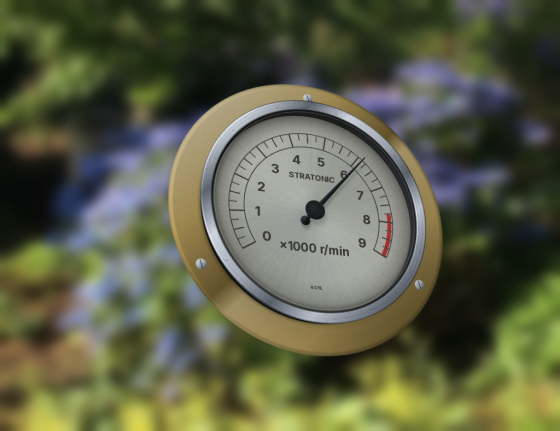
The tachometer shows 6125,rpm
